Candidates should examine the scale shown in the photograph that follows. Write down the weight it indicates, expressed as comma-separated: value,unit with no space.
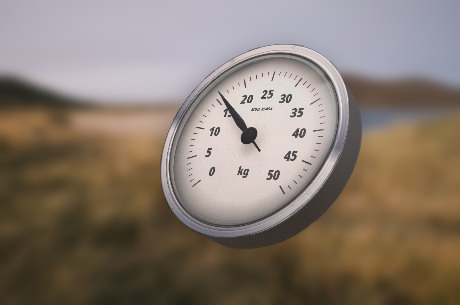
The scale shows 16,kg
